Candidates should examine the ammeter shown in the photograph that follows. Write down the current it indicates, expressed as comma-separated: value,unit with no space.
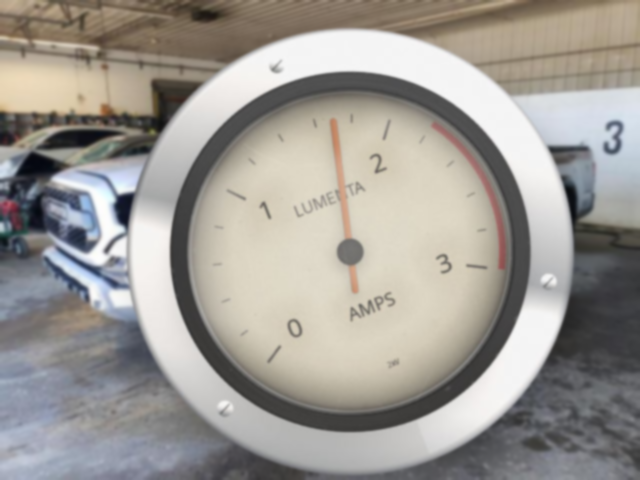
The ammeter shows 1.7,A
